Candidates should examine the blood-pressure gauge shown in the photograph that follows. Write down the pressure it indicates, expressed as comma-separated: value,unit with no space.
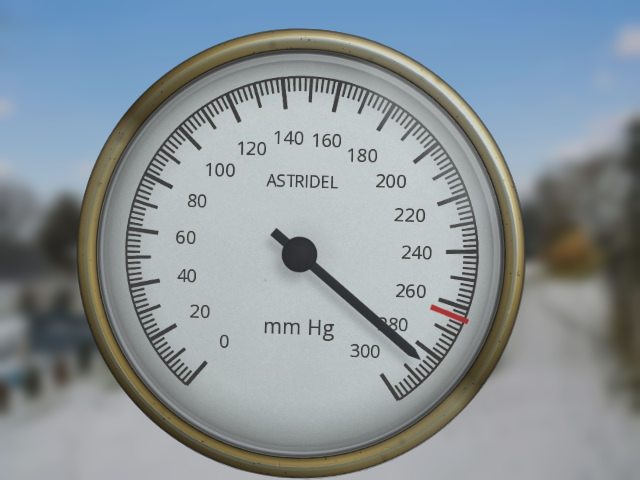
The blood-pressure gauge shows 284,mmHg
